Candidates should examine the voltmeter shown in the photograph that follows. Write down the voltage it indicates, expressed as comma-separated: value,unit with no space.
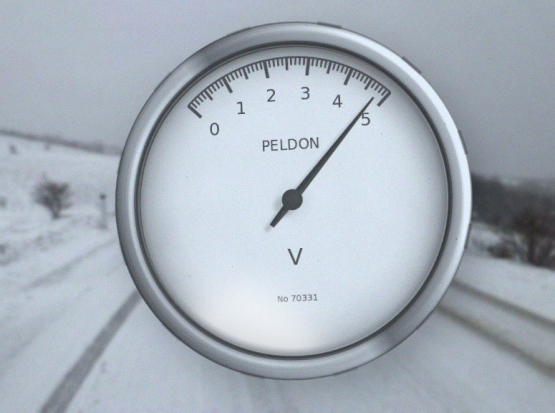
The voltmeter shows 4.8,V
